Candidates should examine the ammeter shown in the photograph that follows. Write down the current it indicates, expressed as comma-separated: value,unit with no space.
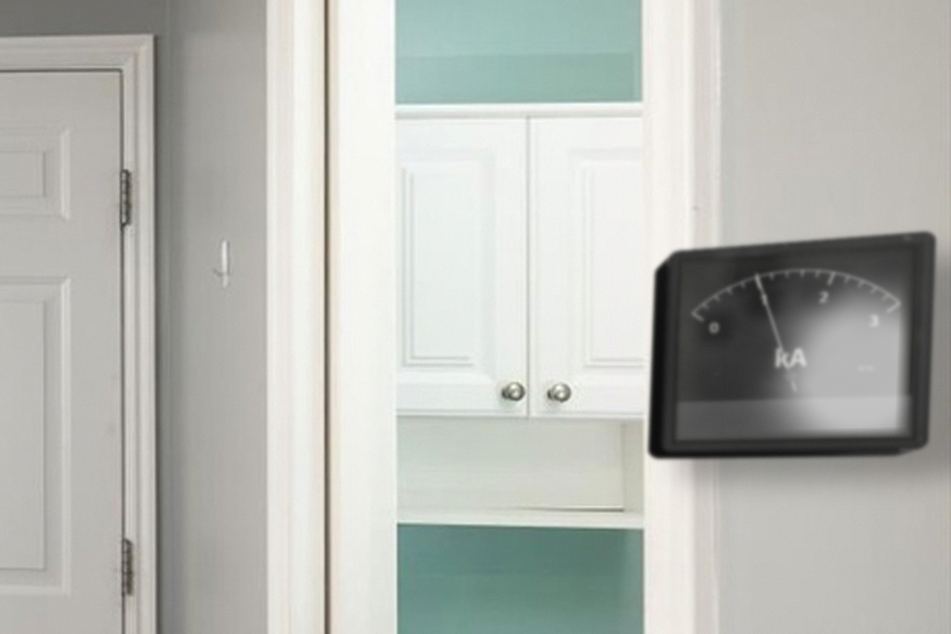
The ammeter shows 1,kA
